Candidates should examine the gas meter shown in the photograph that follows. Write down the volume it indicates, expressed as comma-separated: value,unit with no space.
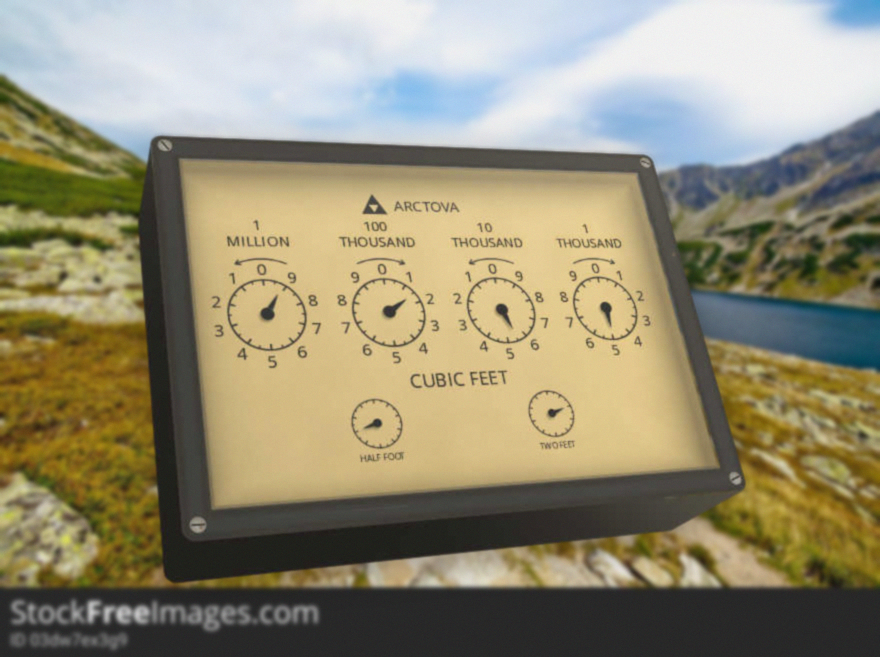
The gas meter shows 915500,ft³
